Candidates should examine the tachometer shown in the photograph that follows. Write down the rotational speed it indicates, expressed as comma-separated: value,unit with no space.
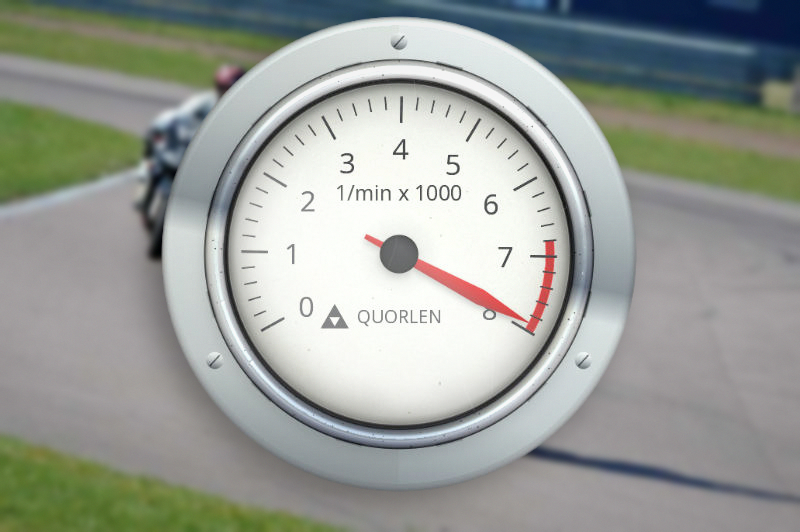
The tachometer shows 7900,rpm
